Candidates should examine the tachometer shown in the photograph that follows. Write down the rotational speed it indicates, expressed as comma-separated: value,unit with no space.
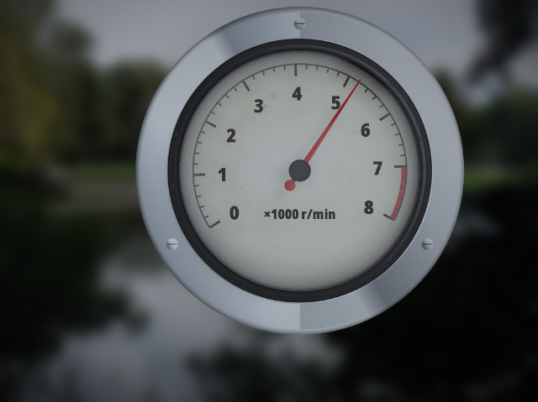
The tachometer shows 5200,rpm
